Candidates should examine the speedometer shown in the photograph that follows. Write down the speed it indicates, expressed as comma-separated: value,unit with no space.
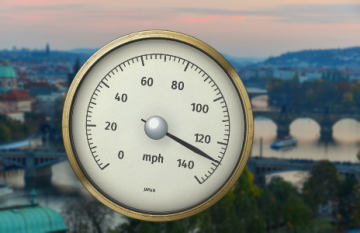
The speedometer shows 128,mph
